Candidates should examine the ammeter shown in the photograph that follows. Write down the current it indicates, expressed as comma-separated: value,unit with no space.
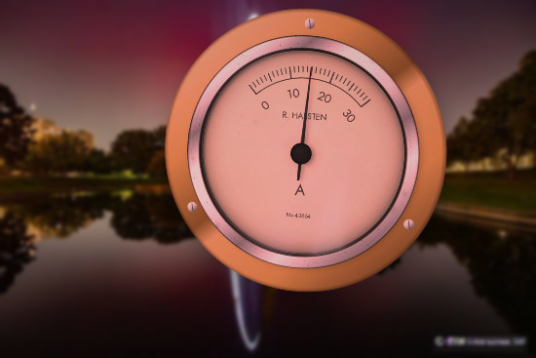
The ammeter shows 15,A
